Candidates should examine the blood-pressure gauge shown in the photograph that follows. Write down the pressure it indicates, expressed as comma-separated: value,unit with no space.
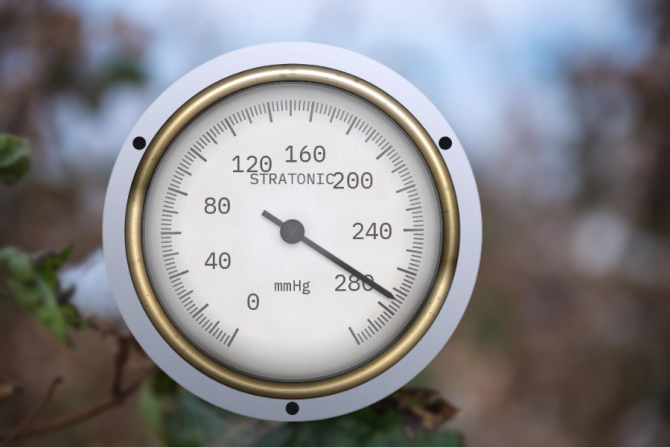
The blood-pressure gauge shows 274,mmHg
